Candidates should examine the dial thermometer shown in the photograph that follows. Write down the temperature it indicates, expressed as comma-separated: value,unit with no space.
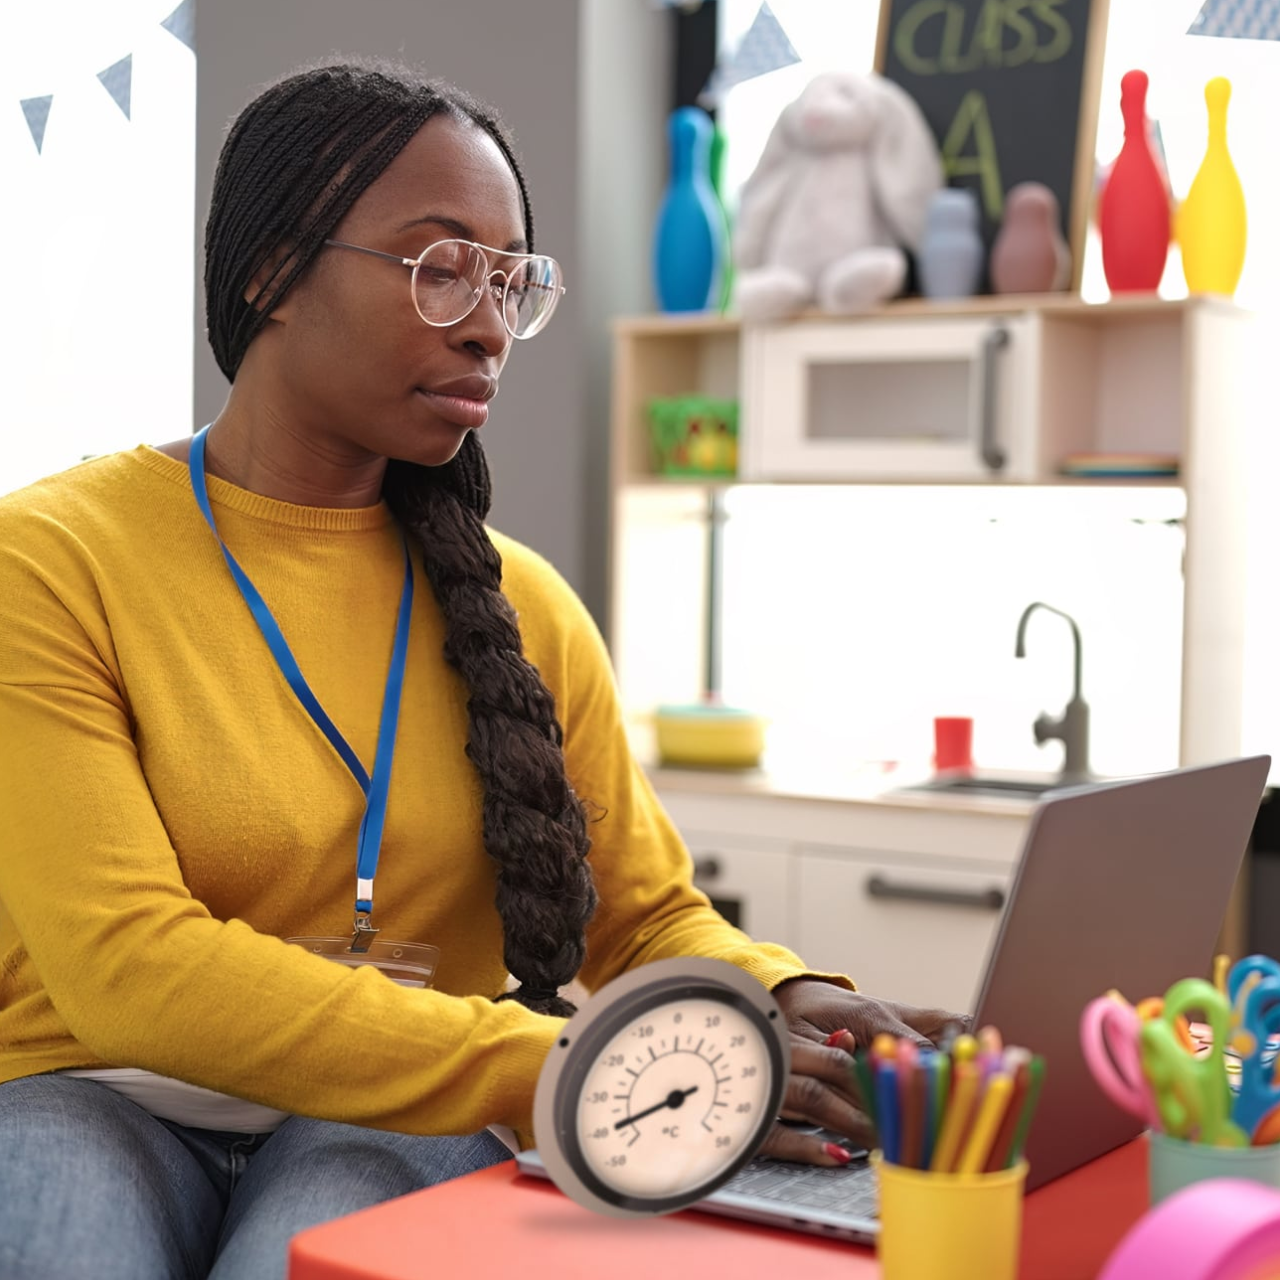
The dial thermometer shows -40,°C
